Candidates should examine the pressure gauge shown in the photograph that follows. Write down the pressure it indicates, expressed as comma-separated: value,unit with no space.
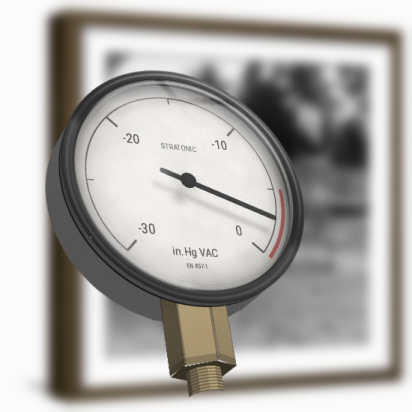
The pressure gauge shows -2.5,inHg
